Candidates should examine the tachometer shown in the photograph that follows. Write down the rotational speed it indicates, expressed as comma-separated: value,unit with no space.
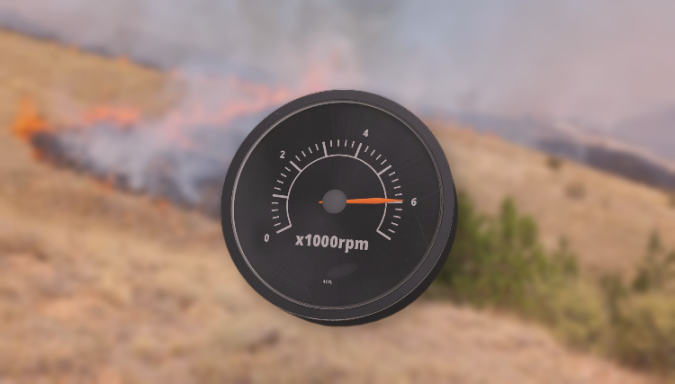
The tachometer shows 6000,rpm
